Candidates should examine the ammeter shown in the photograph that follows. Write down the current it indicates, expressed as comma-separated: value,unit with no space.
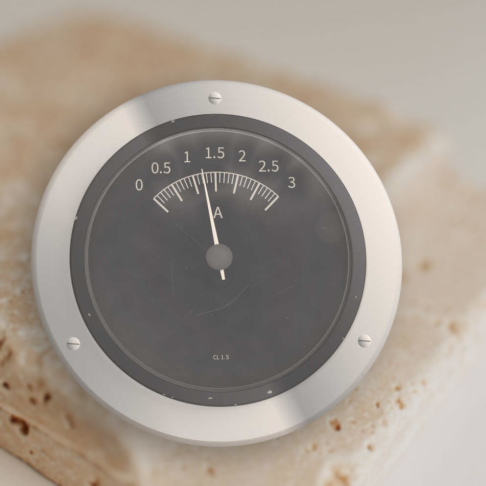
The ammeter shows 1.2,A
